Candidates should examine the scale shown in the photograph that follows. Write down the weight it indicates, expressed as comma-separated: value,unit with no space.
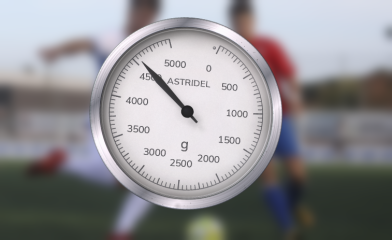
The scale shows 4550,g
